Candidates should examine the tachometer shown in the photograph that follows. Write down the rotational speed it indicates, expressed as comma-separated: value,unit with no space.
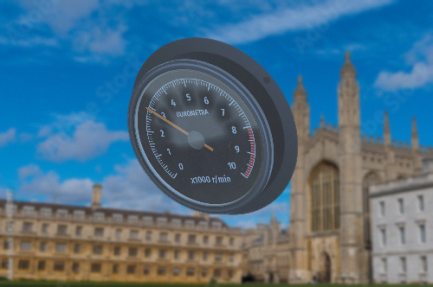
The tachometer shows 3000,rpm
